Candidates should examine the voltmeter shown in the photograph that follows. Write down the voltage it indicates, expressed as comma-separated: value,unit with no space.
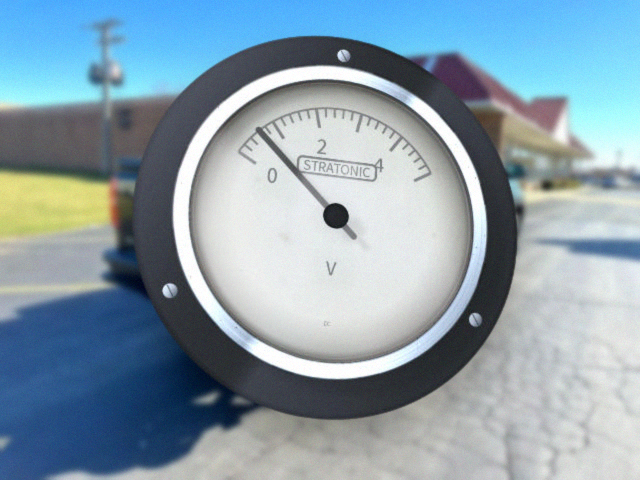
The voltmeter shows 0.6,V
